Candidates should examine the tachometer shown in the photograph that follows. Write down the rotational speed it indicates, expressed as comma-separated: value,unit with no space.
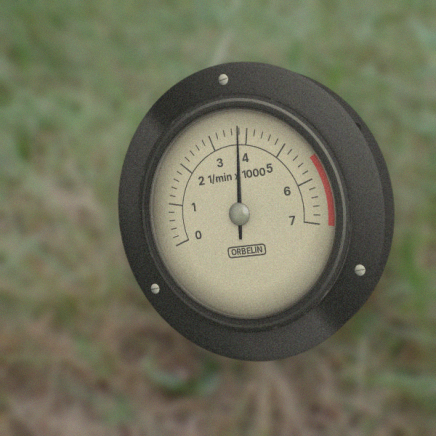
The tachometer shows 3800,rpm
